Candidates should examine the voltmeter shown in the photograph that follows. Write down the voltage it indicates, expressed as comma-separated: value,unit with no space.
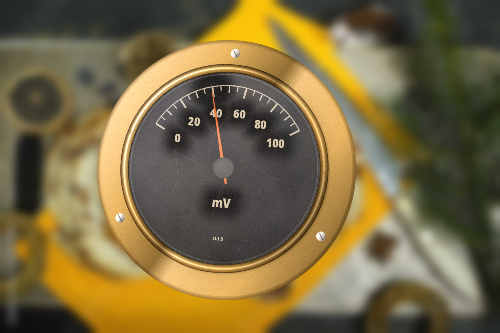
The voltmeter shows 40,mV
